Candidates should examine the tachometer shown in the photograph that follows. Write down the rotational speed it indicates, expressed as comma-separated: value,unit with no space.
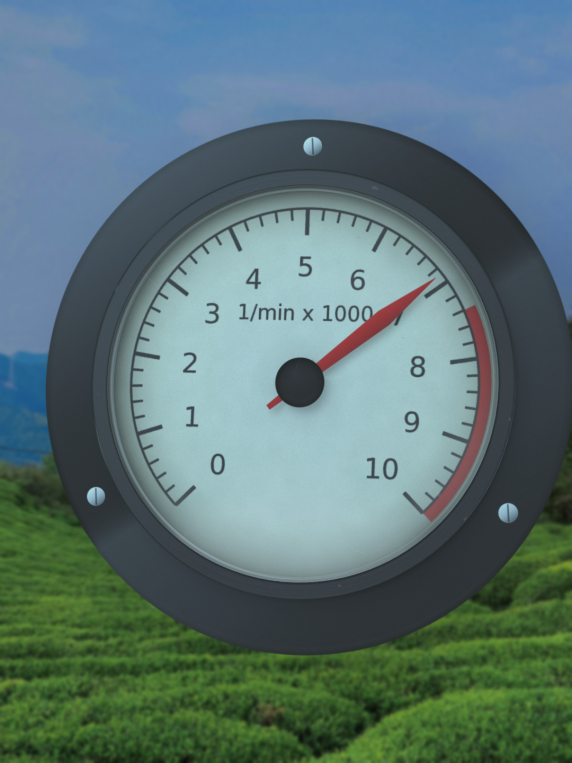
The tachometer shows 6900,rpm
